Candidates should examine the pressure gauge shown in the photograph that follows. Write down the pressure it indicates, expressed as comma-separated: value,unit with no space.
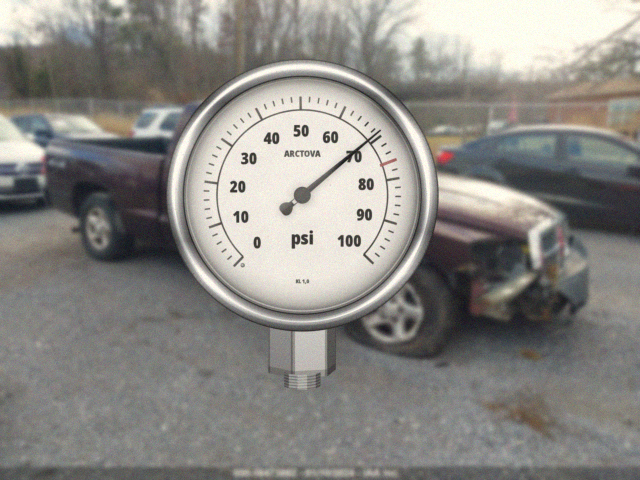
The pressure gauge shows 69,psi
